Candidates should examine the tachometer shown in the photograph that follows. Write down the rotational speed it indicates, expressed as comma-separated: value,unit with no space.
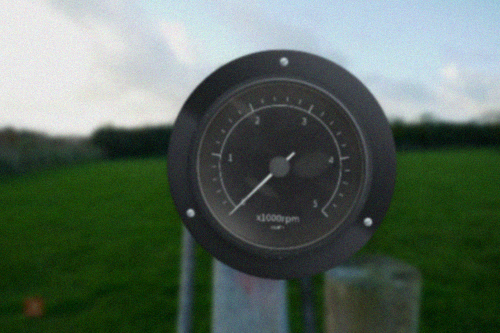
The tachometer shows 0,rpm
